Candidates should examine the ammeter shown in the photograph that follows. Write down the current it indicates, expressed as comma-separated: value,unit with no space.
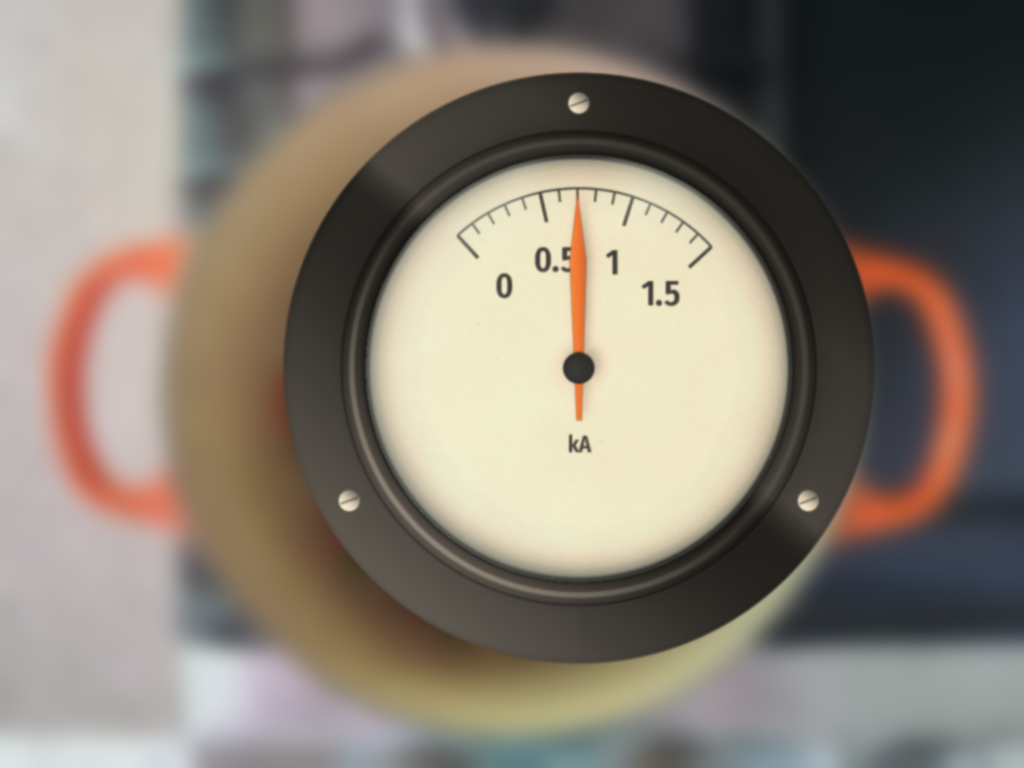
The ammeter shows 0.7,kA
